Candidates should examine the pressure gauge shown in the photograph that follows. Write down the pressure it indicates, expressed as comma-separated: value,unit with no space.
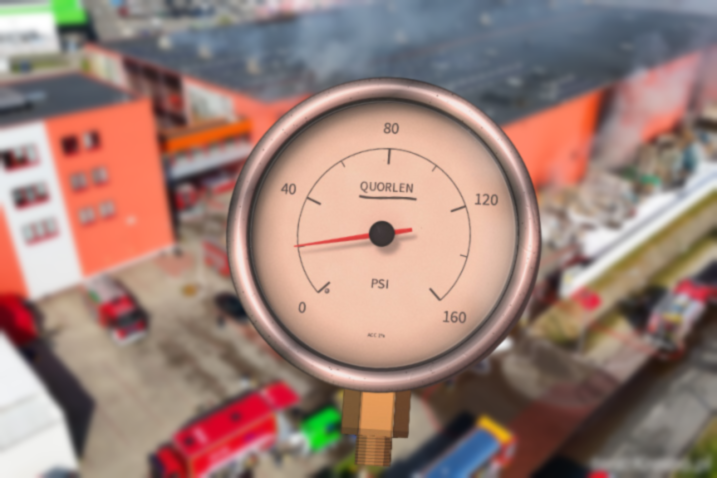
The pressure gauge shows 20,psi
